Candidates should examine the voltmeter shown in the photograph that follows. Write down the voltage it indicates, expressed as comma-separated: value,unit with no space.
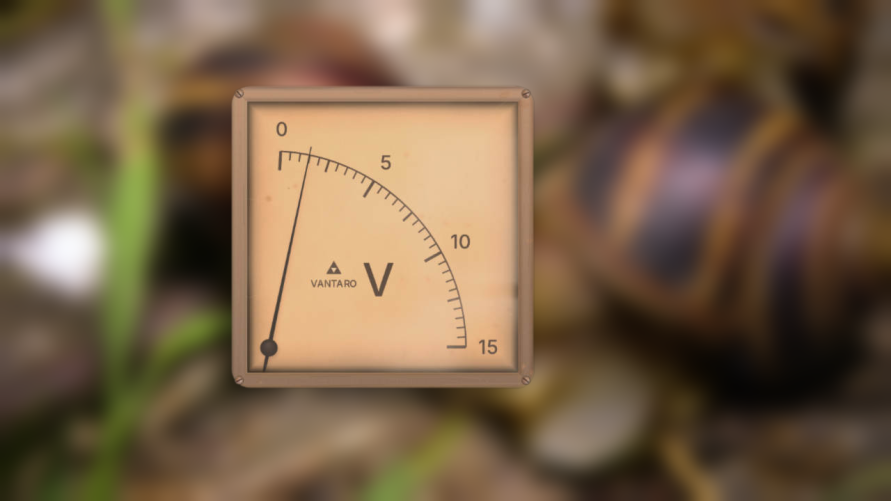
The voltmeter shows 1.5,V
